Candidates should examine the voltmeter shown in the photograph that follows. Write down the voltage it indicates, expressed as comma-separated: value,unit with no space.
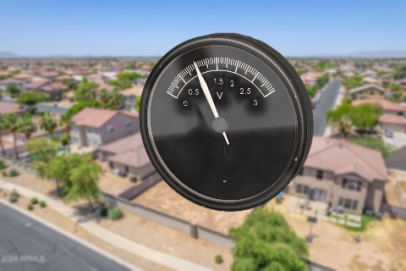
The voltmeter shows 1,V
